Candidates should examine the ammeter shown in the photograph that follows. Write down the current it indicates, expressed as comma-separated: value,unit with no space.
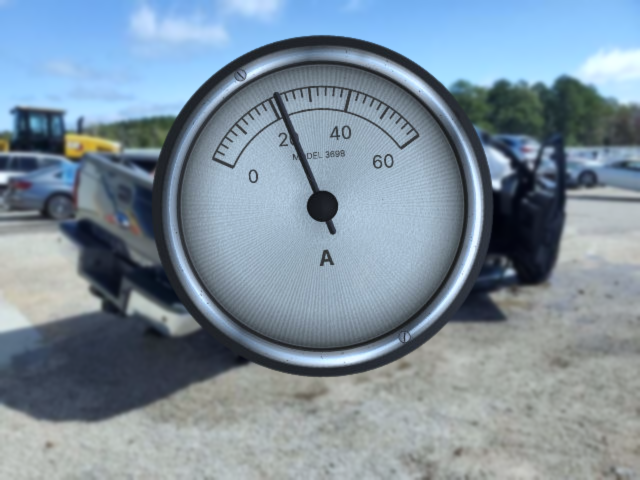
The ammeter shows 22,A
